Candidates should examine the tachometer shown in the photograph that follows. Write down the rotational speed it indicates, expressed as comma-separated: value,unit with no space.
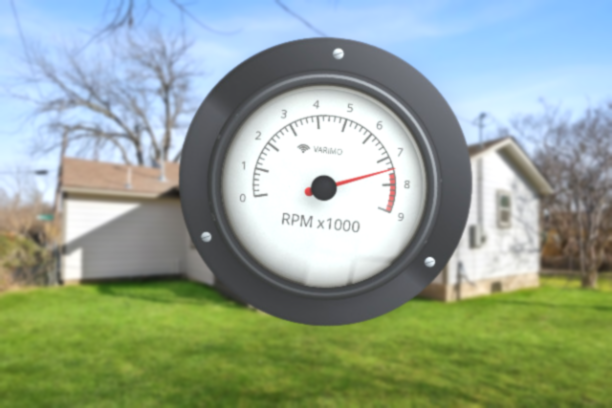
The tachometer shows 7400,rpm
